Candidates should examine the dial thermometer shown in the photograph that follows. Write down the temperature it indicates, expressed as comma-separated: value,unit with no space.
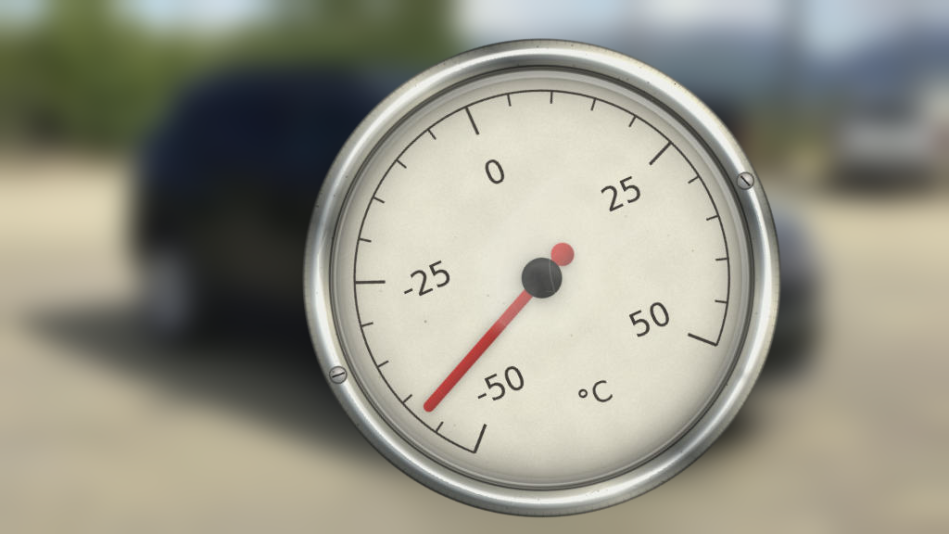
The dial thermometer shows -42.5,°C
